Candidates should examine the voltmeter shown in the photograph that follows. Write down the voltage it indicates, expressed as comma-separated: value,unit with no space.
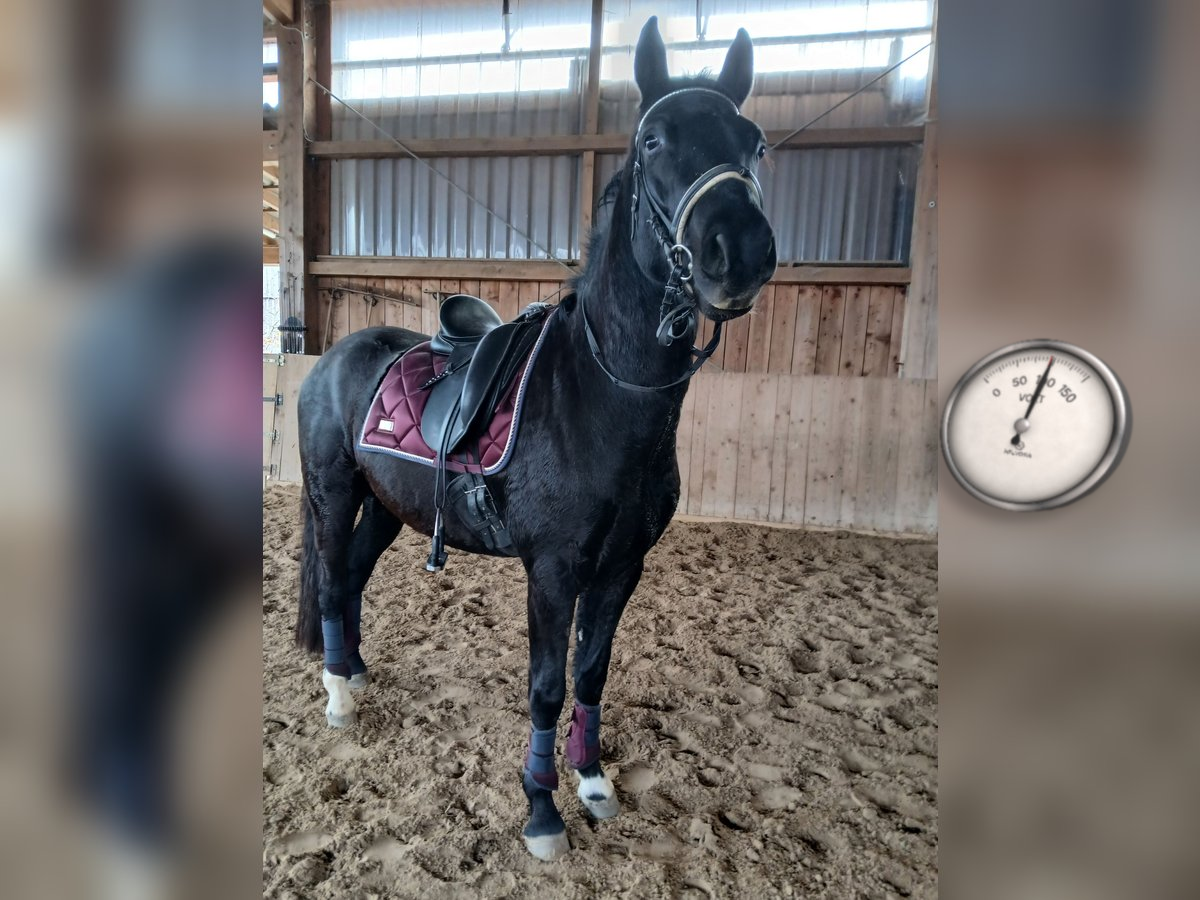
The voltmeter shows 100,V
